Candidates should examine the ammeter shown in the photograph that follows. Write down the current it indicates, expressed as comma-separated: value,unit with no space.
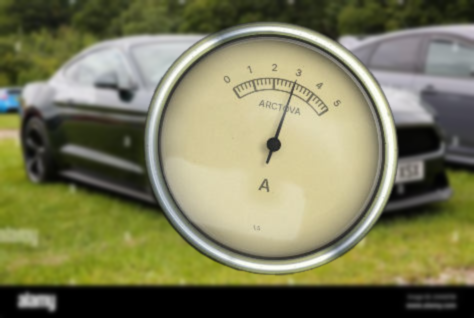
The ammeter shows 3,A
